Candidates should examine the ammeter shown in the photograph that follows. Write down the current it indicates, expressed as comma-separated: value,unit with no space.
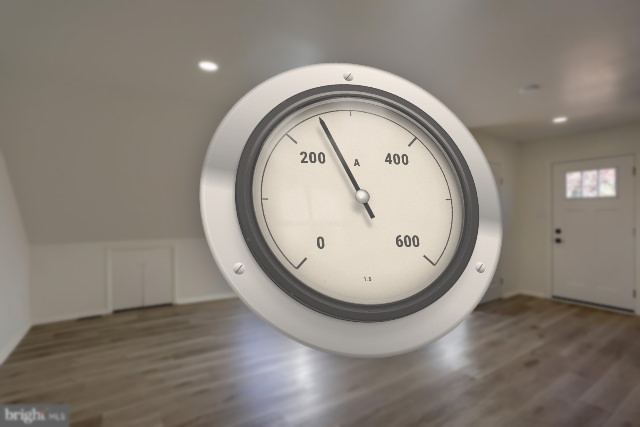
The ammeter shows 250,A
